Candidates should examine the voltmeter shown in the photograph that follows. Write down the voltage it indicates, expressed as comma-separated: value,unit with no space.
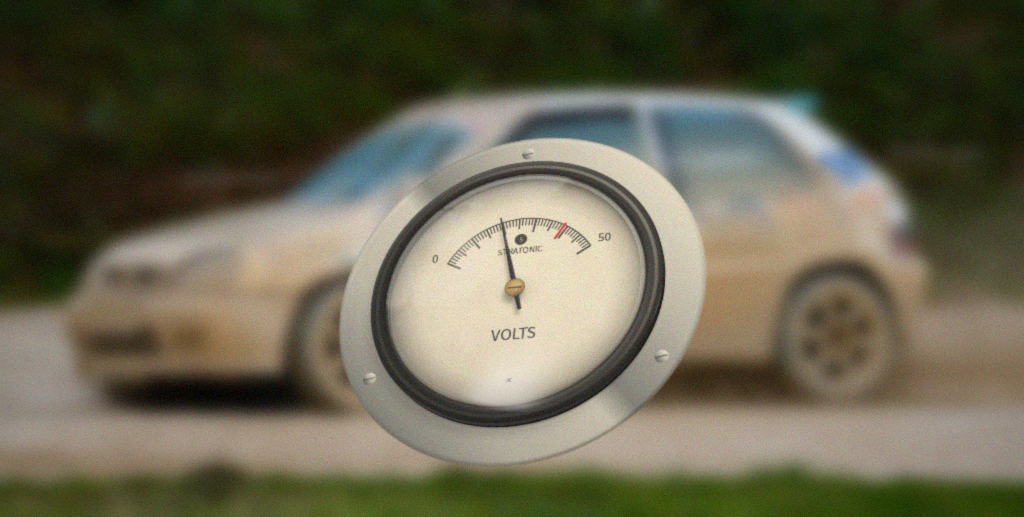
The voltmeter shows 20,V
